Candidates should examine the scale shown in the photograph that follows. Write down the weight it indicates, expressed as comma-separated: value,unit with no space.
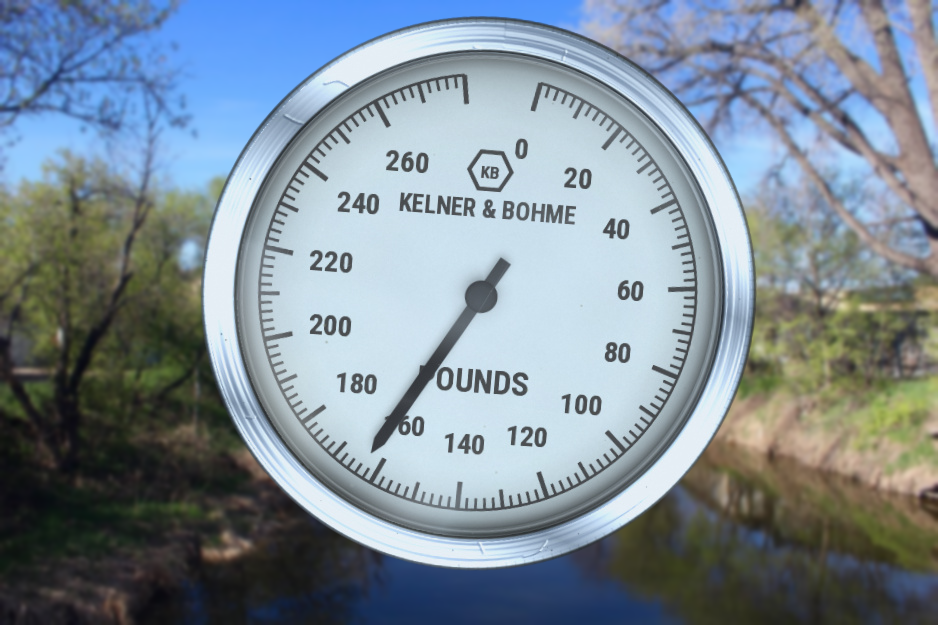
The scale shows 164,lb
